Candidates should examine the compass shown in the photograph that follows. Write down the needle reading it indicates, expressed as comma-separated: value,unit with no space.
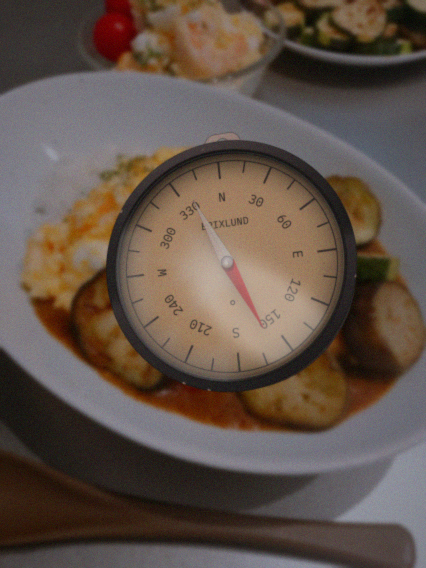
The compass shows 157.5,°
